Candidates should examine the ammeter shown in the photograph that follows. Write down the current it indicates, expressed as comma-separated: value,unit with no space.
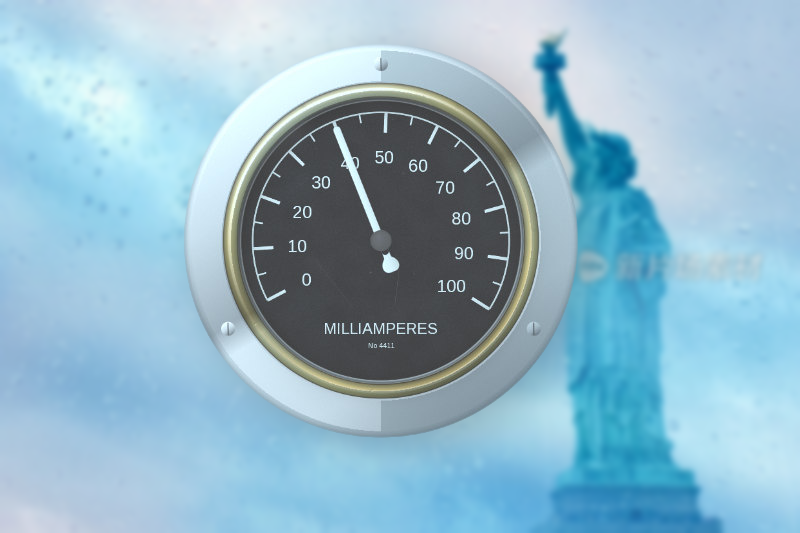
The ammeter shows 40,mA
